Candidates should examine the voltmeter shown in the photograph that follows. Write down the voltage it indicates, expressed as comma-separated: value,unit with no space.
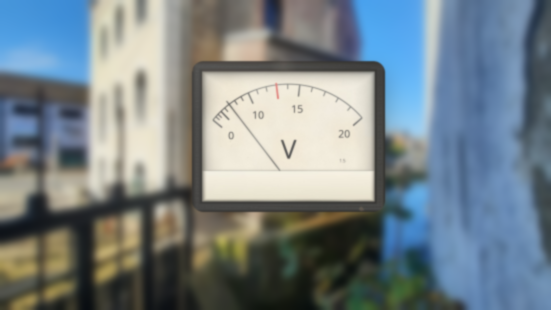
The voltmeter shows 7,V
